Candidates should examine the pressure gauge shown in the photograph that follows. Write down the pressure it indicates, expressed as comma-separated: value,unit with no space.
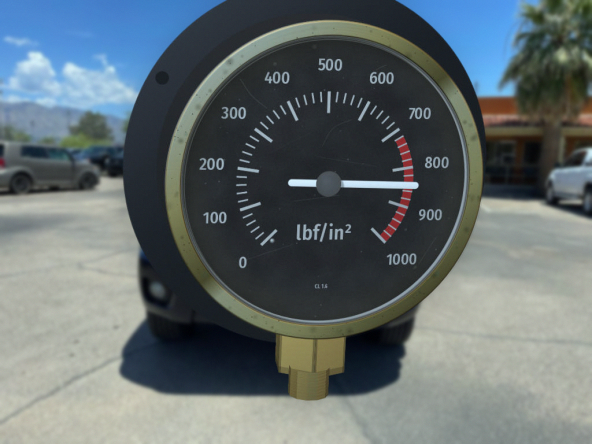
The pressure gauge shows 840,psi
